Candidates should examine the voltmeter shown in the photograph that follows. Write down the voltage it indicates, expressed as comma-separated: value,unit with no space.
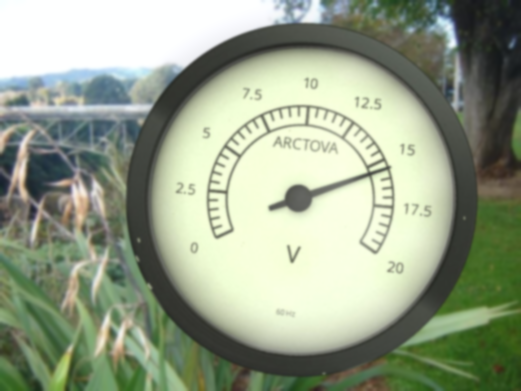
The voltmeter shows 15.5,V
